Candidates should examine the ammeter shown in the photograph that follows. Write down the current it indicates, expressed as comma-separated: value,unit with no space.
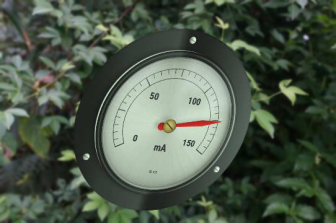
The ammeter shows 125,mA
